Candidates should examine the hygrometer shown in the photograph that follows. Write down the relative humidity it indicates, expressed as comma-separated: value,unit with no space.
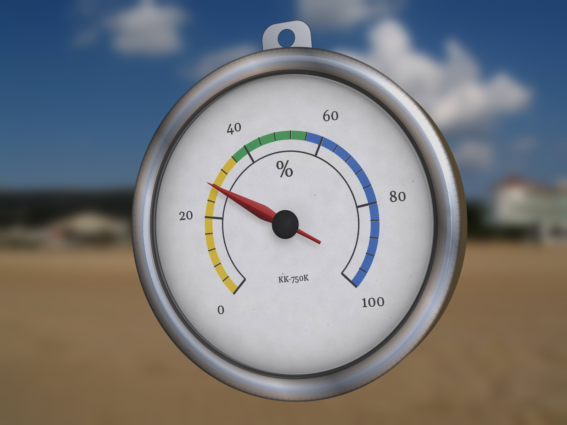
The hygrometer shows 28,%
